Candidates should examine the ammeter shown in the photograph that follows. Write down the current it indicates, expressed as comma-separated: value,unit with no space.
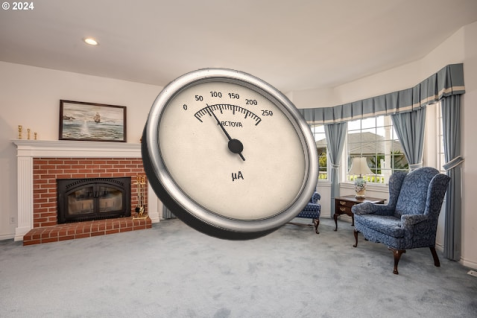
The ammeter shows 50,µA
